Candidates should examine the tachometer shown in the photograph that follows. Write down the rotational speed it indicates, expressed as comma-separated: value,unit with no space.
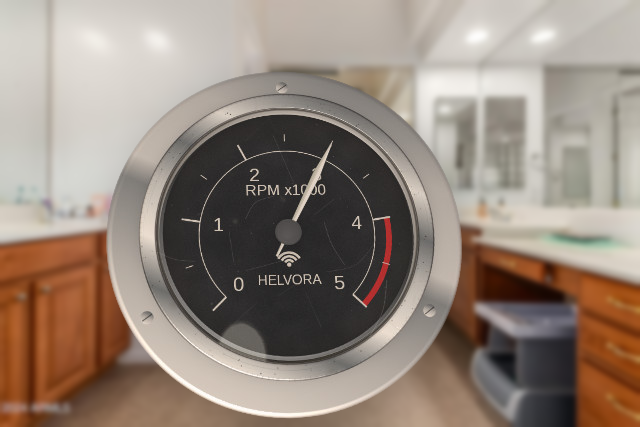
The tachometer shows 3000,rpm
